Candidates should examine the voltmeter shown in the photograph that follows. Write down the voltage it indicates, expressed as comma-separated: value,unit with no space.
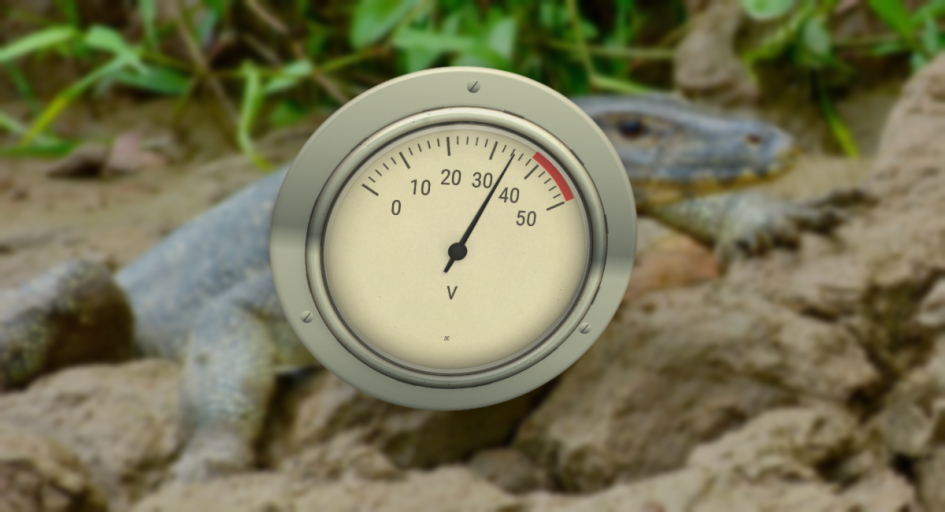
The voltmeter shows 34,V
